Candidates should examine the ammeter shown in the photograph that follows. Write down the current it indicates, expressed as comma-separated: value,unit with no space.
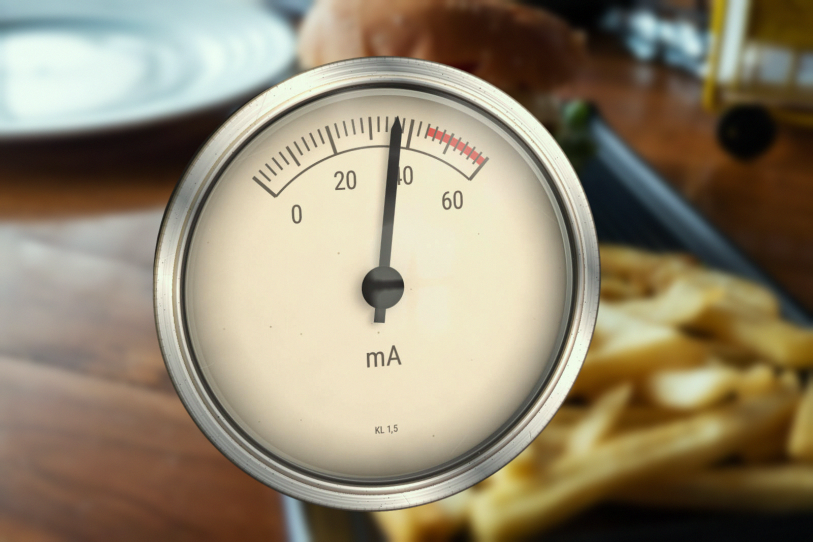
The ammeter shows 36,mA
